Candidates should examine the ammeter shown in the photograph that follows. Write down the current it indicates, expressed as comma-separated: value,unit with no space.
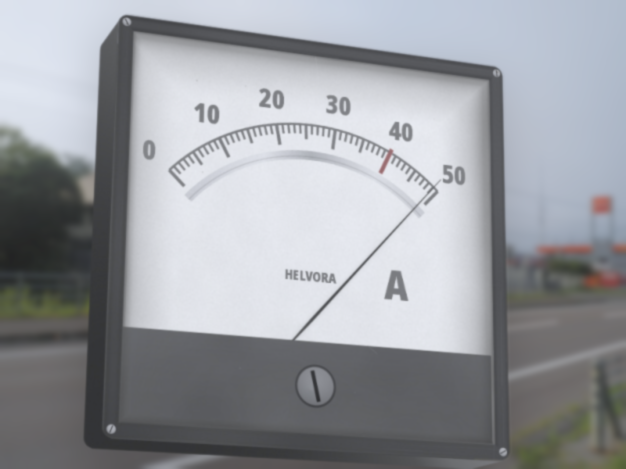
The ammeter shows 49,A
